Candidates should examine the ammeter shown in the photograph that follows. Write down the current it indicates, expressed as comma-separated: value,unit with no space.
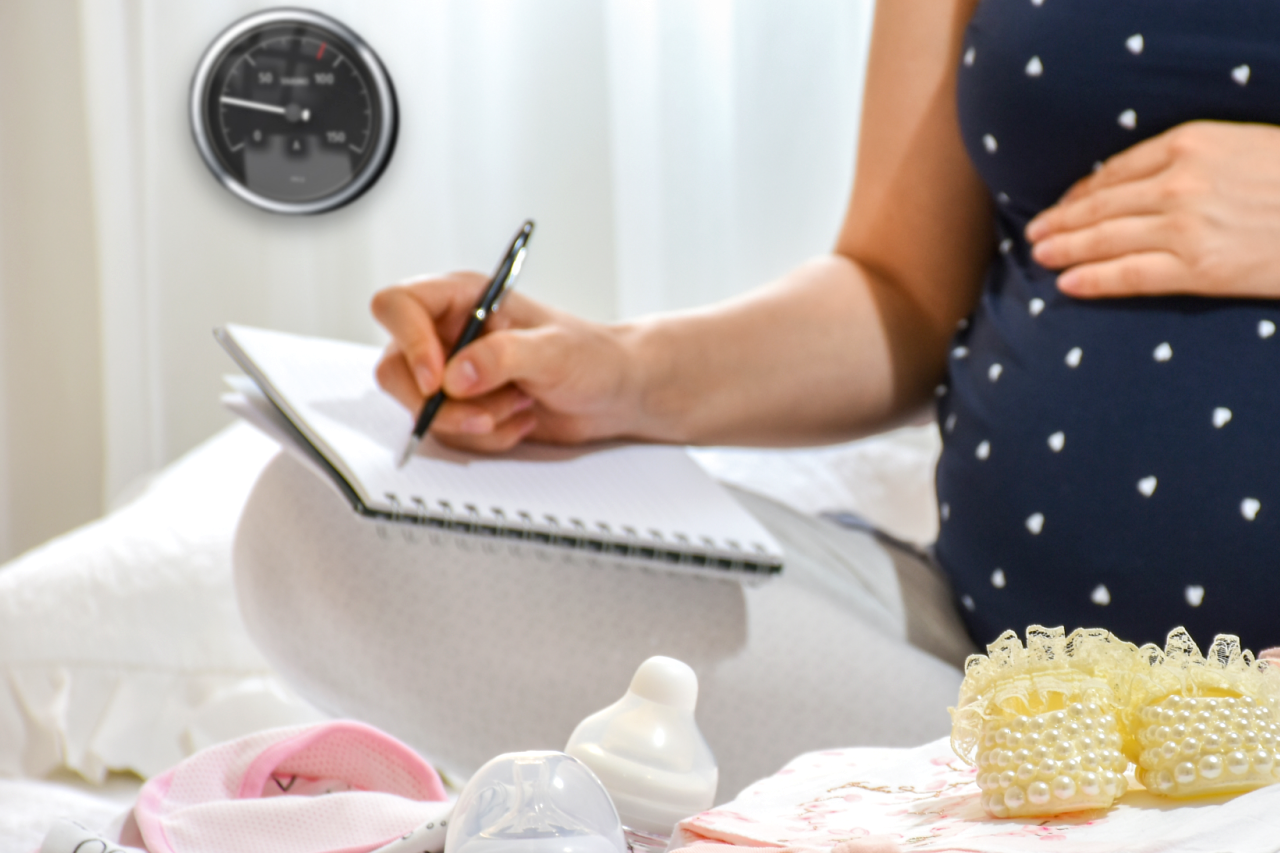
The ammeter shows 25,A
